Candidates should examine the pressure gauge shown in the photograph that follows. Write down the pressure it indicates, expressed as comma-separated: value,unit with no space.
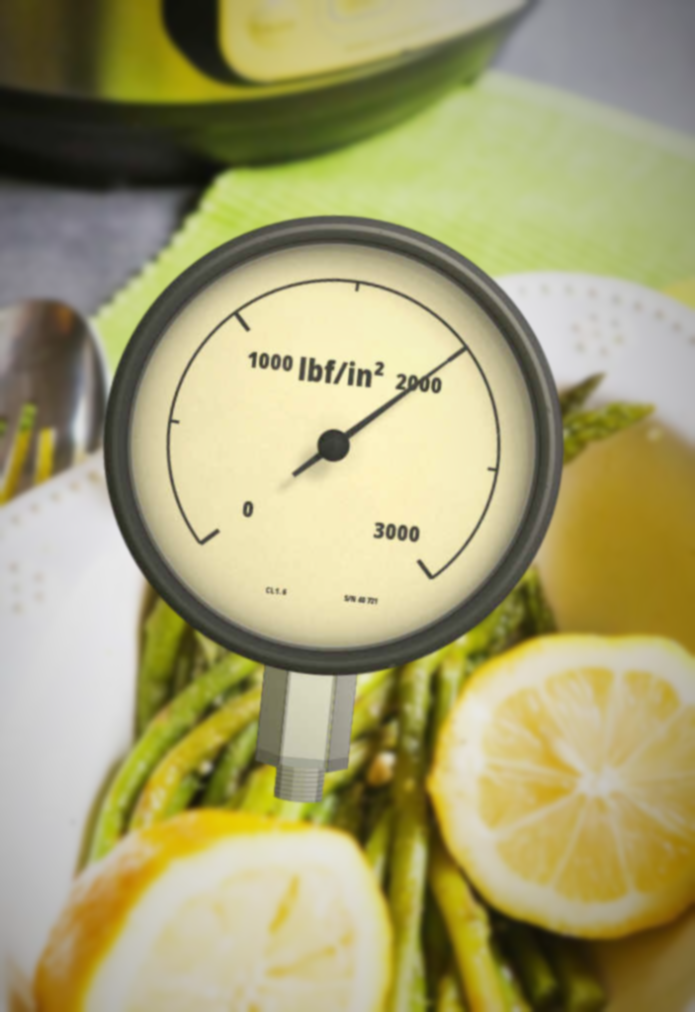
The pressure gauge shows 2000,psi
